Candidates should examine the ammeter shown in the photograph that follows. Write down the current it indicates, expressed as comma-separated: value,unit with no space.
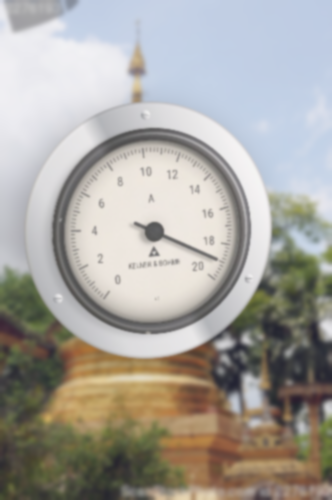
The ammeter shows 19,A
